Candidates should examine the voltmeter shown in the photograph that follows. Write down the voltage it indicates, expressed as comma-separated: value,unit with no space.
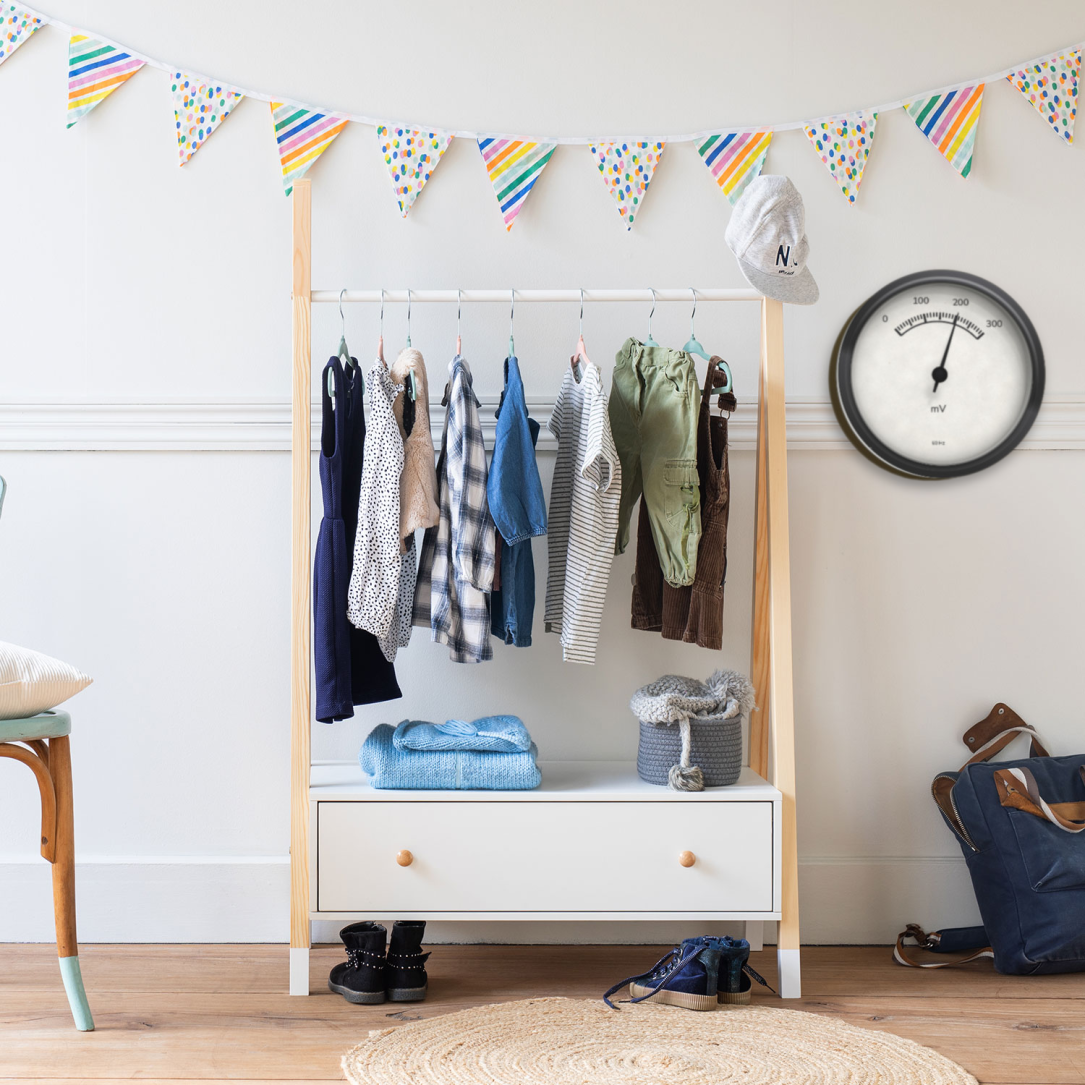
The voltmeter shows 200,mV
